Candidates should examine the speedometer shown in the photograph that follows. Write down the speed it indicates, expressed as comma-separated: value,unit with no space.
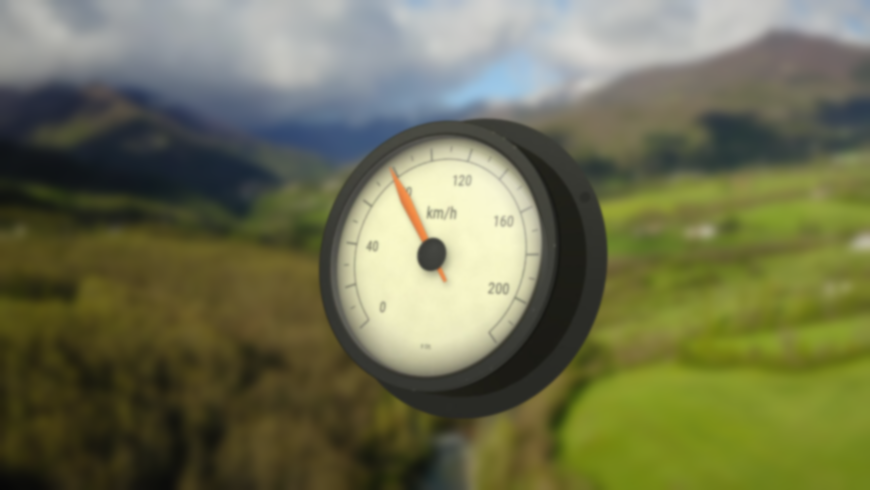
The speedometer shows 80,km/h
